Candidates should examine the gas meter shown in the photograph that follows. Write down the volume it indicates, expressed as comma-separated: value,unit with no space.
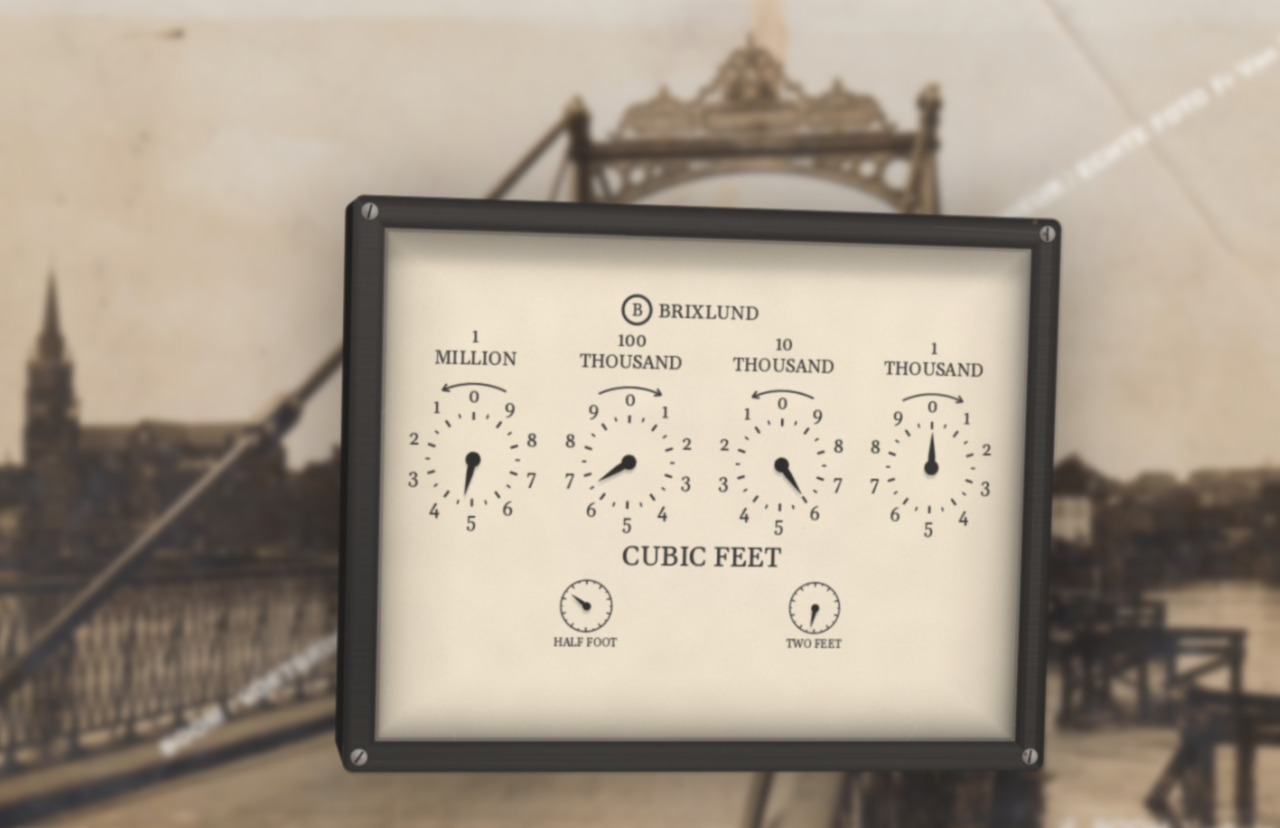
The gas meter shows 466000,ft³
